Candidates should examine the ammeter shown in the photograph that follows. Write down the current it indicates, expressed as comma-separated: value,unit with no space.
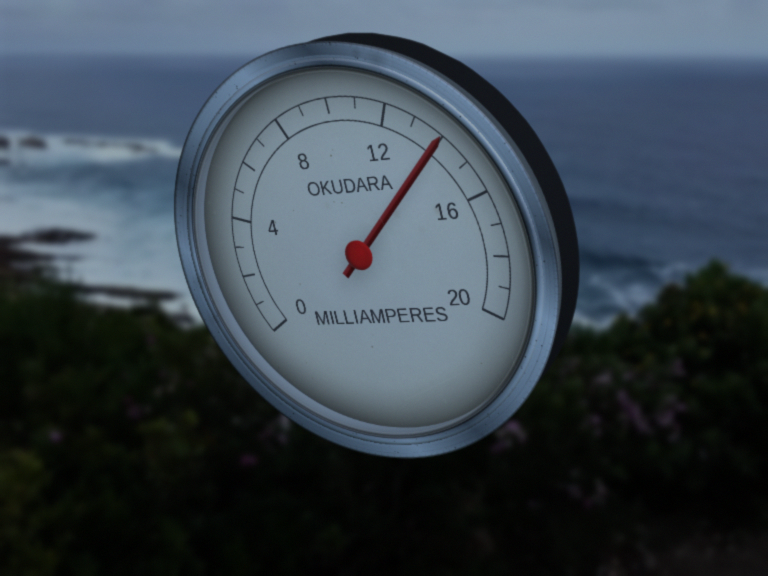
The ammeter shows 14,mA
